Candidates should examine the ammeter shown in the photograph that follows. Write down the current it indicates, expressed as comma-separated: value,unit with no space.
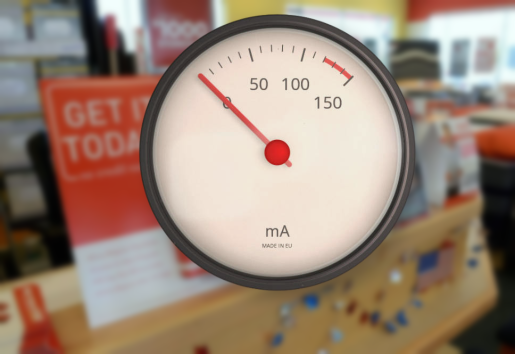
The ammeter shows 0,mA
